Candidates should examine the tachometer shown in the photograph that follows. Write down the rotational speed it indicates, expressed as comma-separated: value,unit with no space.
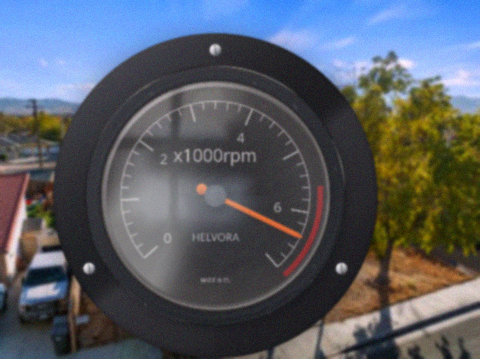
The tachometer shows 6400,rpm
